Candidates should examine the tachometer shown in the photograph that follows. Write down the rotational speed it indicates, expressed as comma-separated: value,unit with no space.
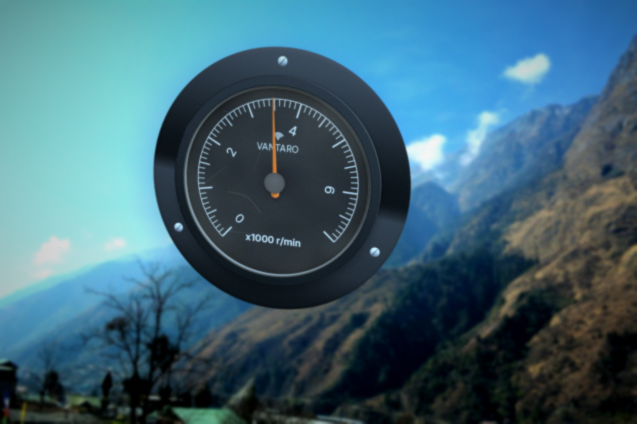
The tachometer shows 3500,rpm
